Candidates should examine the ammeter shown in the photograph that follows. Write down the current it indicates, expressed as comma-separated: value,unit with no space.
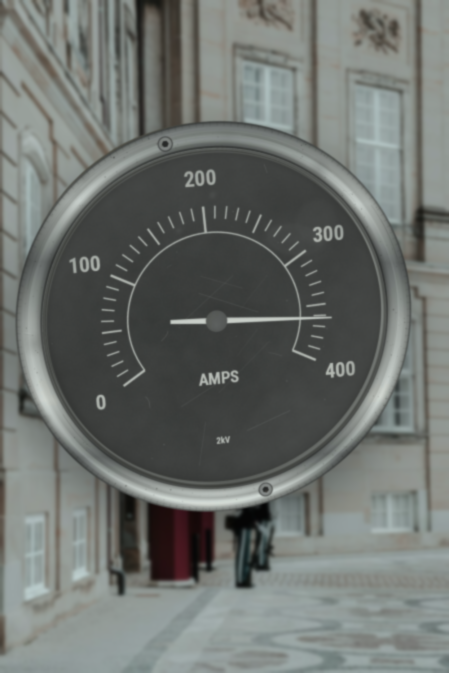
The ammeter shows 360,A
